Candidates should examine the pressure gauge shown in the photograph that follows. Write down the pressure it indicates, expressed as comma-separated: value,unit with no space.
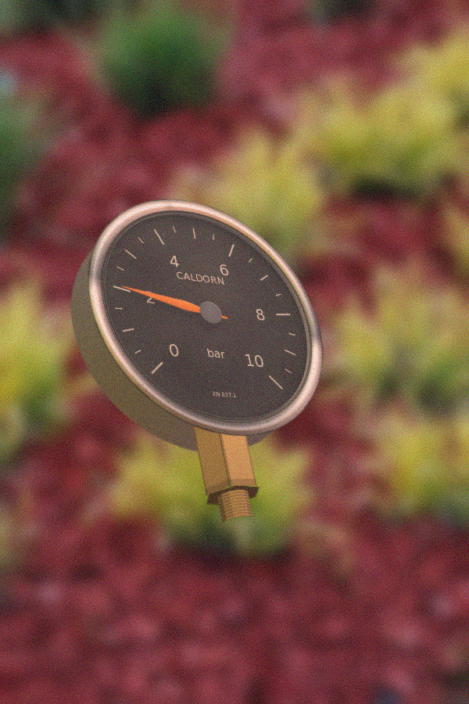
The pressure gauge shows 2,bar
